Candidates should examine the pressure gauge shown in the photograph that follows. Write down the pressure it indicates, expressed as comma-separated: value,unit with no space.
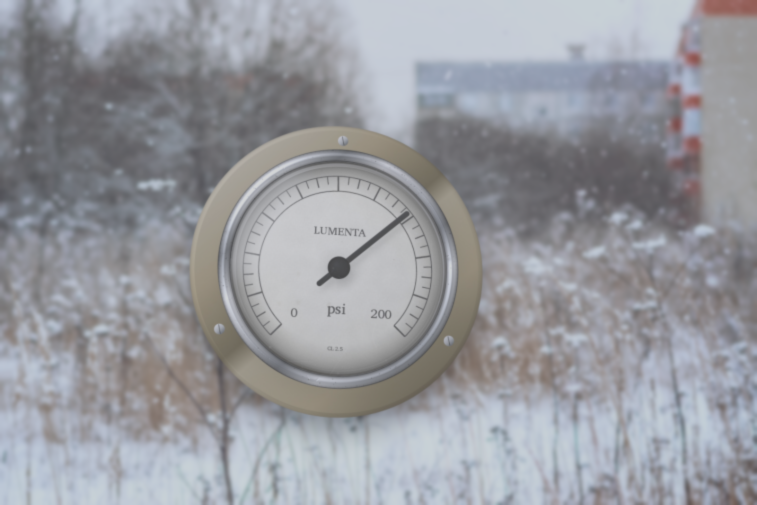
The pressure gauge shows 137.5,psi
